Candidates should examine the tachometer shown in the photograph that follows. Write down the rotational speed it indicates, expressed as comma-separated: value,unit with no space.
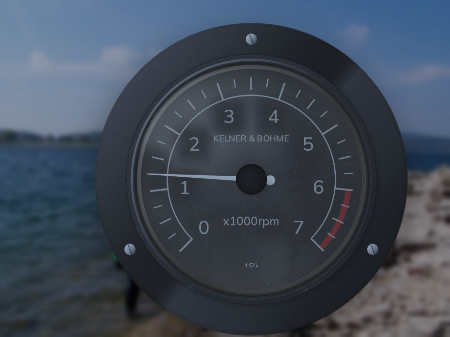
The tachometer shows 1250,rpm
